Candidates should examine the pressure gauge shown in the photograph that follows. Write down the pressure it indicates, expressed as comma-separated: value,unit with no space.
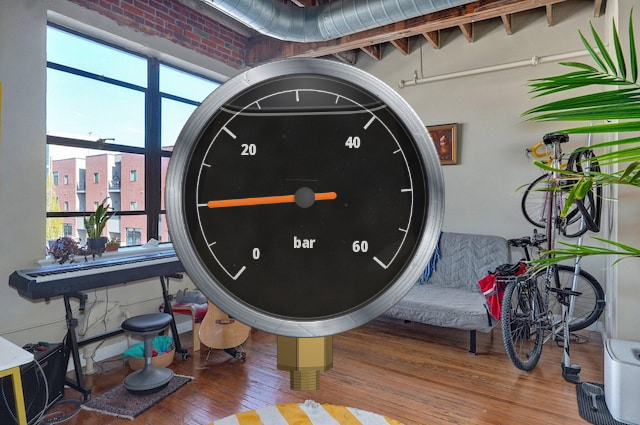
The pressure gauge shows 10,bar
